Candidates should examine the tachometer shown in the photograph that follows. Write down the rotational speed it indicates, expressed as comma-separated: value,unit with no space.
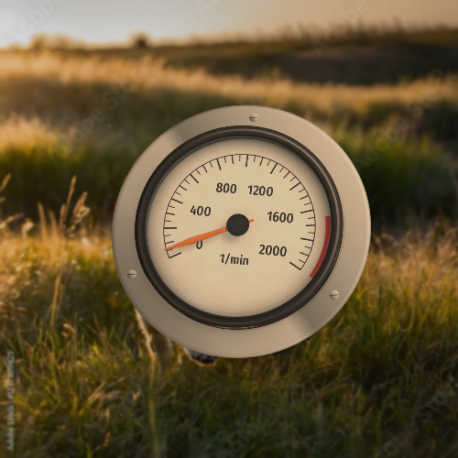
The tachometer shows 50,rpm
